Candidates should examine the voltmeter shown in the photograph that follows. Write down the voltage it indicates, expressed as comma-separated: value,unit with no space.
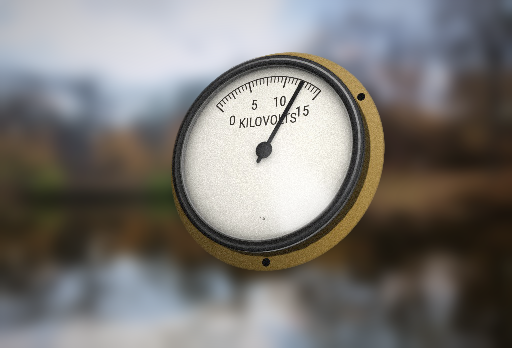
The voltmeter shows 12.5,kV
